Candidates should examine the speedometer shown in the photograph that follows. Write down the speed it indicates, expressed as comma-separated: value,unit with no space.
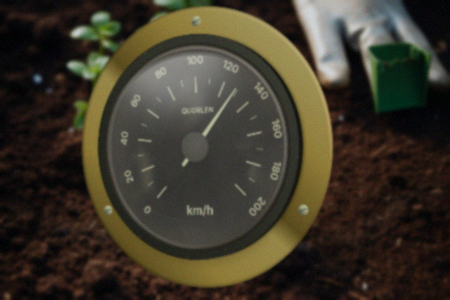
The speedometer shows 130,km/h
